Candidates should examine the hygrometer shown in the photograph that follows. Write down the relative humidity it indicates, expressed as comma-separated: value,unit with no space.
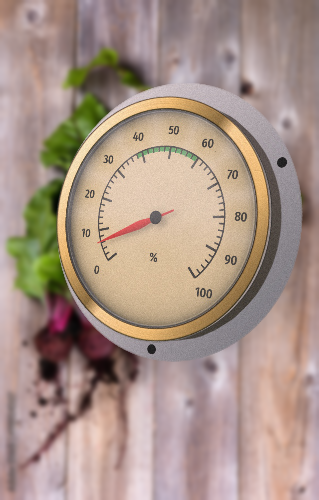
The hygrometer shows 6,%
